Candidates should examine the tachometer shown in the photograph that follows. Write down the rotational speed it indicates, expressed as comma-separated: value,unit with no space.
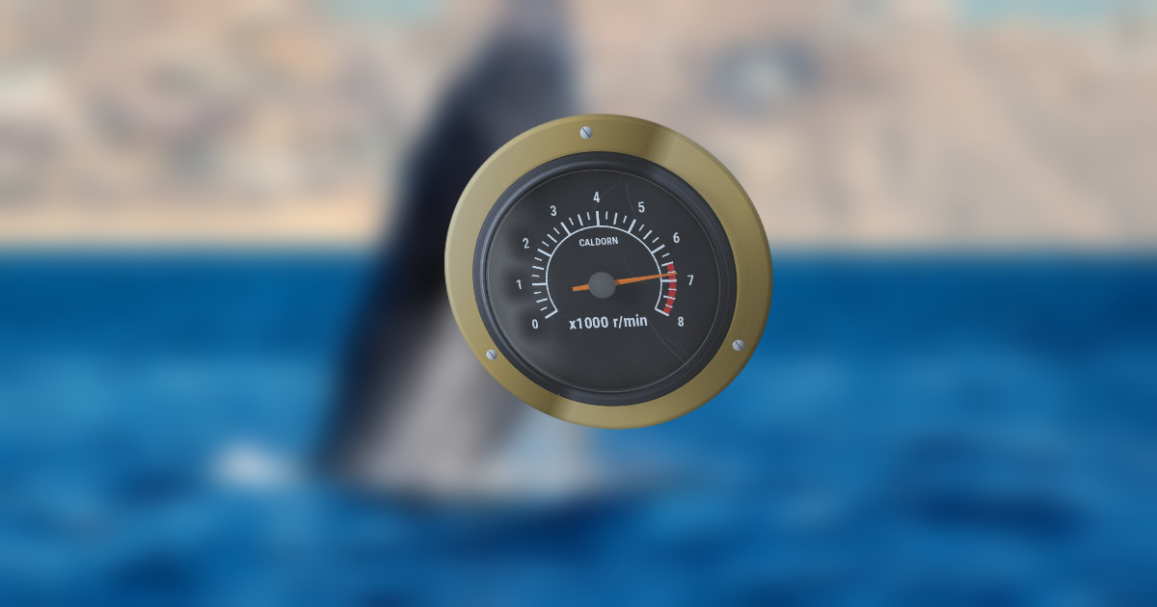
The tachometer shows 6750,rpm
